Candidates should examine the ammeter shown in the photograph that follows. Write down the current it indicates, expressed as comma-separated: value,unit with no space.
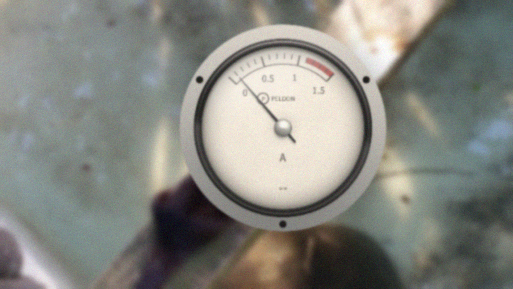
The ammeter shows 0.1,A
